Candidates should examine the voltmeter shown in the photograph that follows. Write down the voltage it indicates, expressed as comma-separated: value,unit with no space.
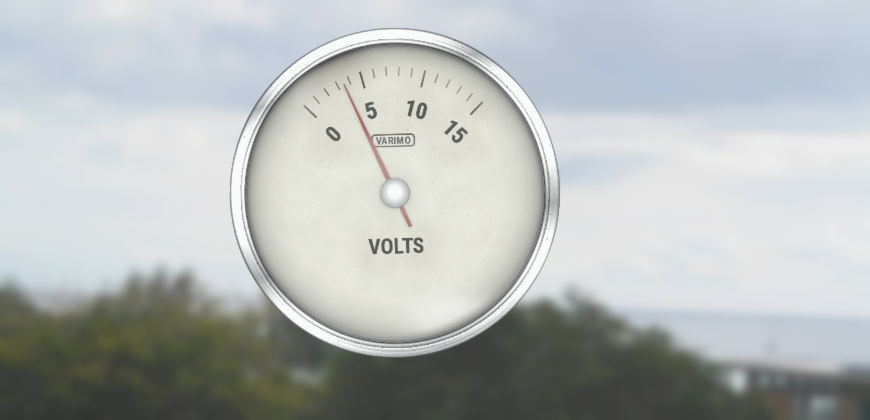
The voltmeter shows 3.5,V
